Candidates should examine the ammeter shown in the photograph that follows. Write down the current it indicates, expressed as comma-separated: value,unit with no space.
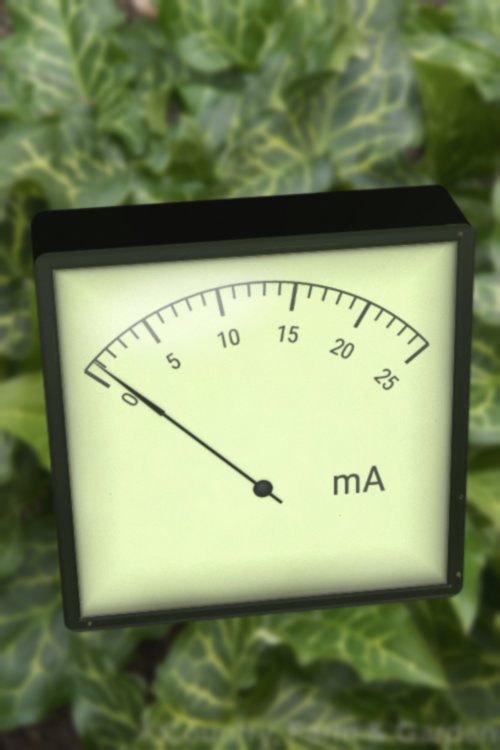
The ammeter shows 1,mA
